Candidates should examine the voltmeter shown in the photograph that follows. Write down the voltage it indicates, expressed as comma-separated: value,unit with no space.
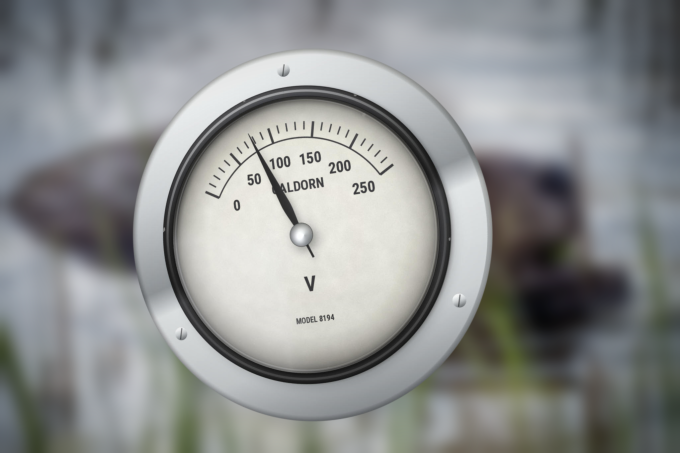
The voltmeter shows 80,V
